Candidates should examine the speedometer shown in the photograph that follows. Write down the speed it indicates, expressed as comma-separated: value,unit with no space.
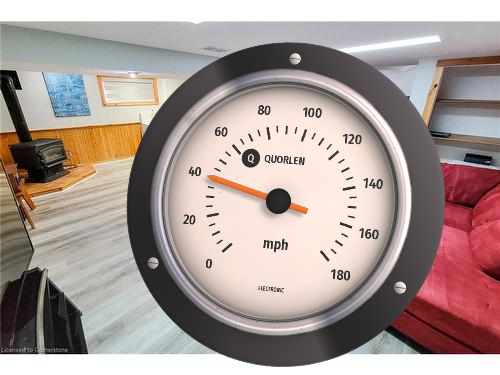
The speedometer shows 40,mph
